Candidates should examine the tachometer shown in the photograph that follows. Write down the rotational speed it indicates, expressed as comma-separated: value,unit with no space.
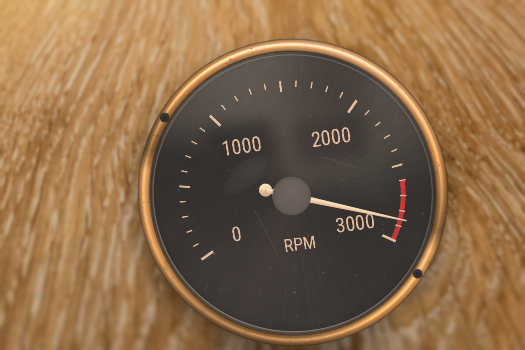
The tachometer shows 2850,rpm
